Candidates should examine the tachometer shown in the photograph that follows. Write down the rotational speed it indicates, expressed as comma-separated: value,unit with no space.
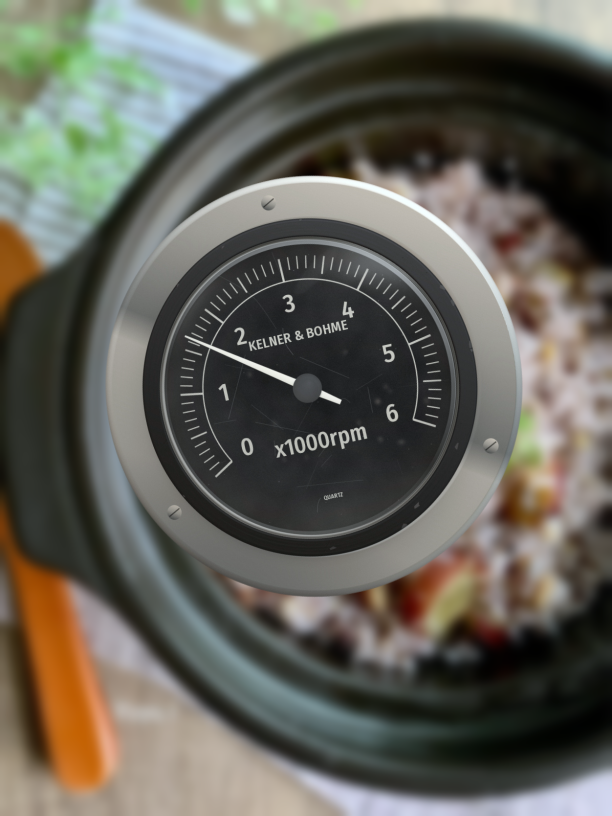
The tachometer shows 1650,rpm
